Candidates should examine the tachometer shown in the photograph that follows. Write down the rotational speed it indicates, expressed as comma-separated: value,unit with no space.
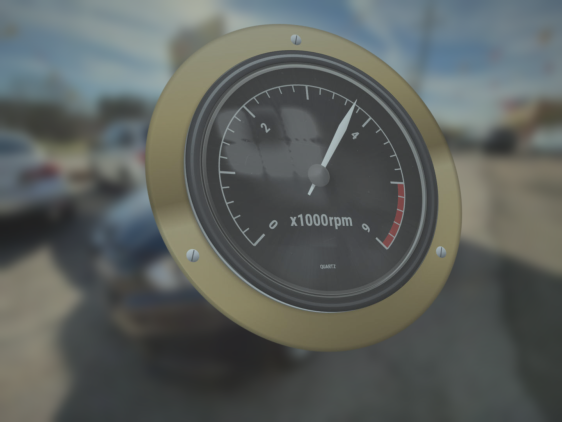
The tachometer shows 3700,rpm
